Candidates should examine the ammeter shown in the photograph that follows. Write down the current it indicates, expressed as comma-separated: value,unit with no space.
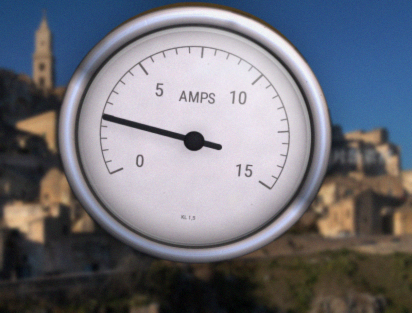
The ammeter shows 2.5,A
